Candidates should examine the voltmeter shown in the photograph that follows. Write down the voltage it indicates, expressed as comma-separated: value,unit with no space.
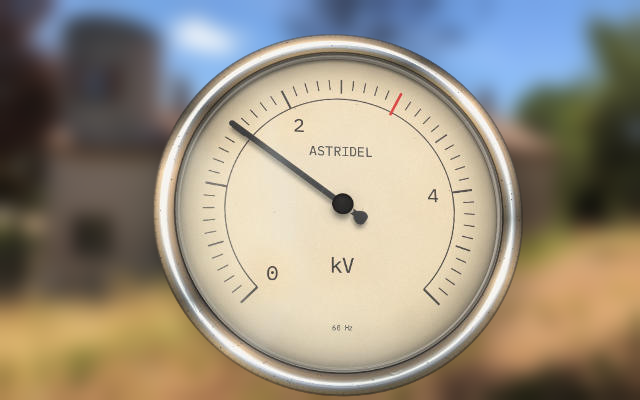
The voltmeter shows 1.5,kV
